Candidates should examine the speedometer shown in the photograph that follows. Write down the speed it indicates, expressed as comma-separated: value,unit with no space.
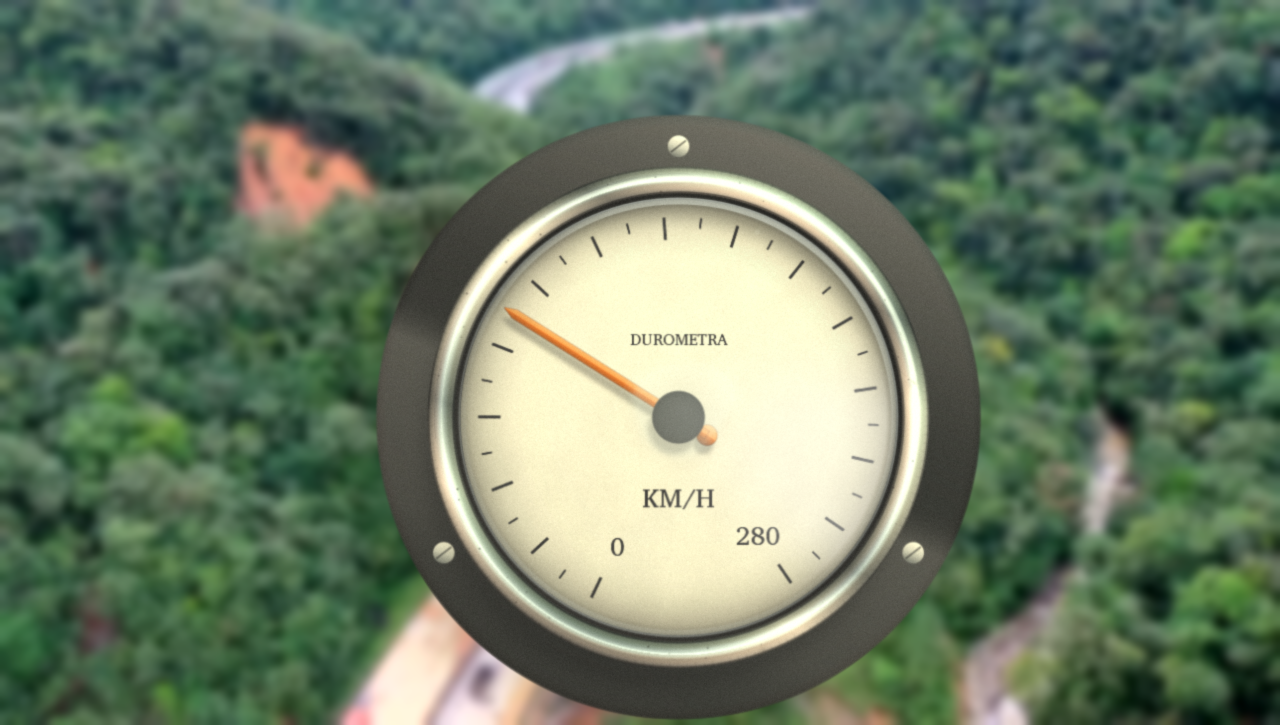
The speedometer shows 90,km/h
